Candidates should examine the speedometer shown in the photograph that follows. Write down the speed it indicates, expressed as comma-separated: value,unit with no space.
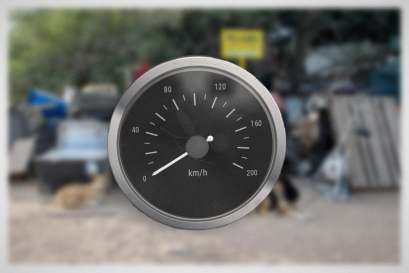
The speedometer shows 0,km/h
